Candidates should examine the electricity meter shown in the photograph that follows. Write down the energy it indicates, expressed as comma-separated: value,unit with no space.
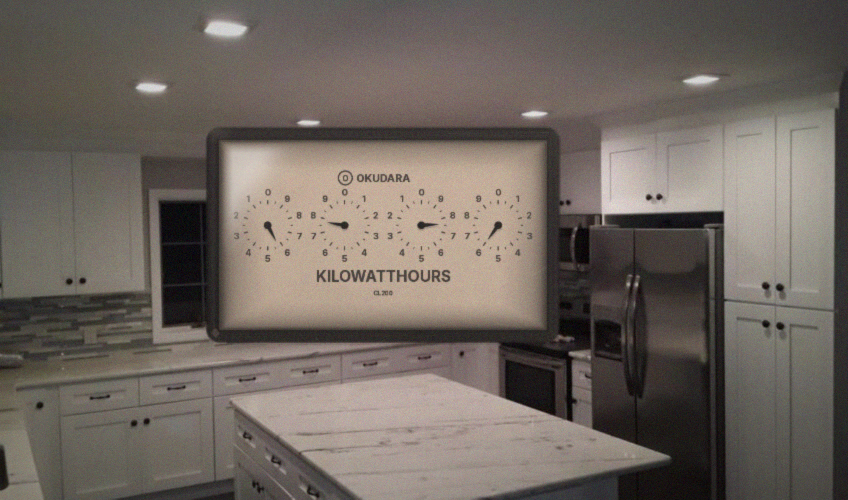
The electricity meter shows 5776,kWh
